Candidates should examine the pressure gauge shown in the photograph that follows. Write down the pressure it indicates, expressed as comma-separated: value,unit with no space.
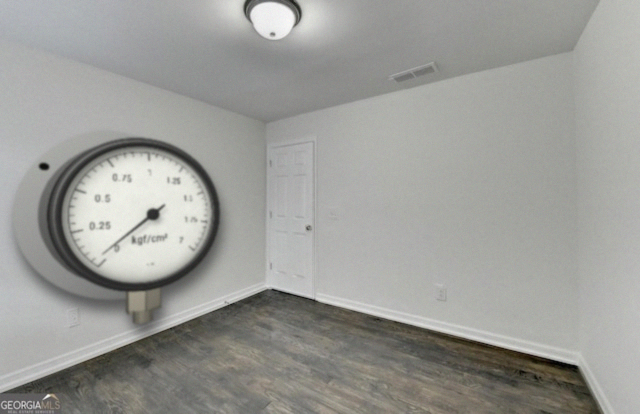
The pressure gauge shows 0.05,kg/cm²
